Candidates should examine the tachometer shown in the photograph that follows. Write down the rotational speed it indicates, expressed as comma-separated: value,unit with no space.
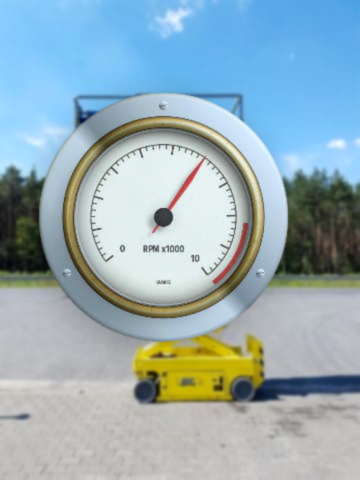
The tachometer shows 6000,rpm
